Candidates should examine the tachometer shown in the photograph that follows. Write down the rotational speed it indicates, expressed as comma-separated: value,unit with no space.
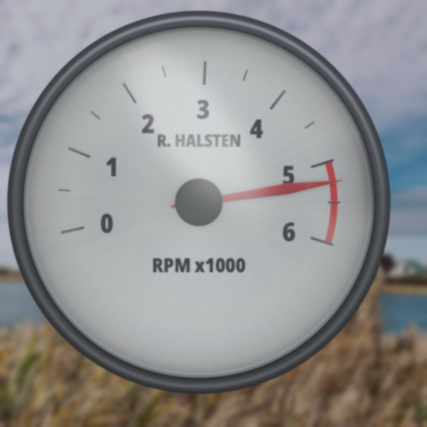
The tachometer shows 5250,rpm
